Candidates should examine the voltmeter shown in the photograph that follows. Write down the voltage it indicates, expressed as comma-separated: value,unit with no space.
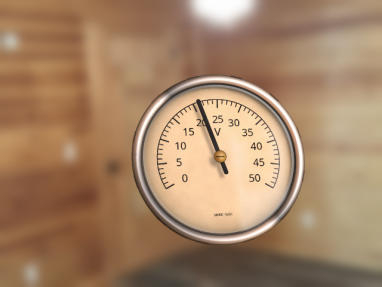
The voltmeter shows 21,V
